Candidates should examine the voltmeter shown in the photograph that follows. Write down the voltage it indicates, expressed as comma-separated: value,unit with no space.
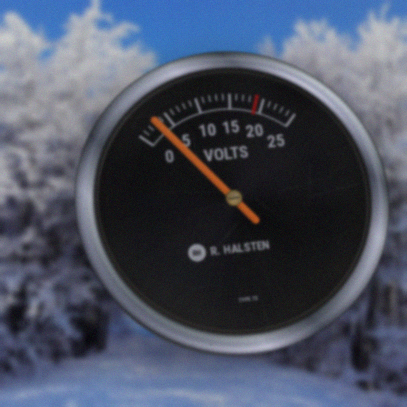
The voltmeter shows 3,V
